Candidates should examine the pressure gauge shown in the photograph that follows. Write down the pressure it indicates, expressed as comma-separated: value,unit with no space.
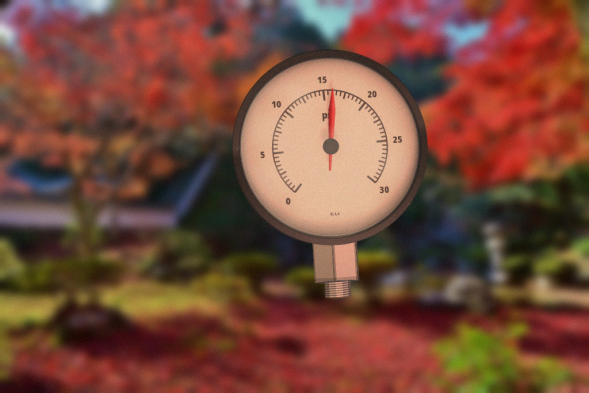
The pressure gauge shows 16,psi
